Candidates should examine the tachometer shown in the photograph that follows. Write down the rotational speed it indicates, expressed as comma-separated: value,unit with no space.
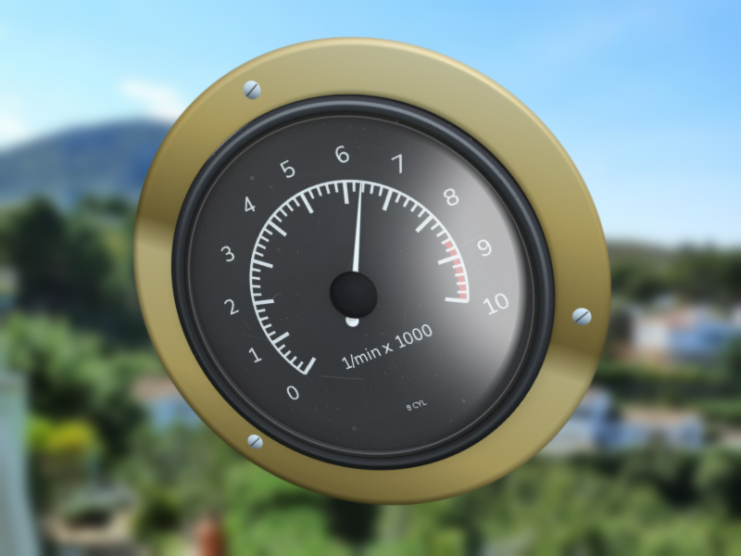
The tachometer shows 6400,rpm
